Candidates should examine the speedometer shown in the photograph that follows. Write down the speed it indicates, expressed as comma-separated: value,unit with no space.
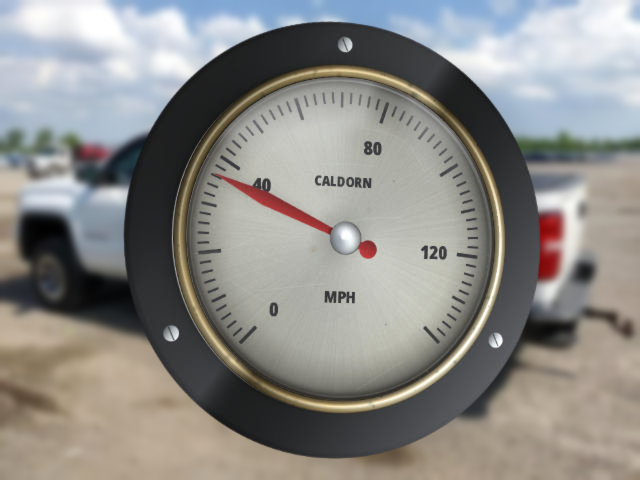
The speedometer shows 36,mph
